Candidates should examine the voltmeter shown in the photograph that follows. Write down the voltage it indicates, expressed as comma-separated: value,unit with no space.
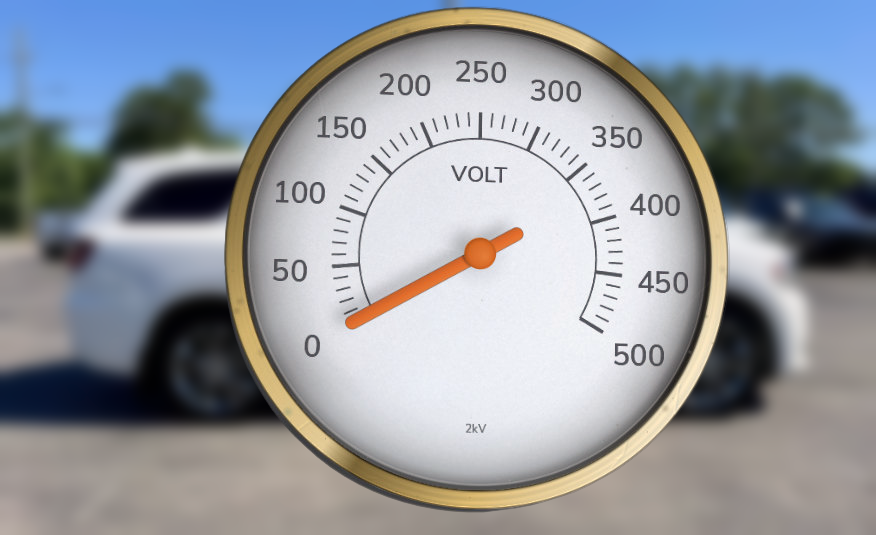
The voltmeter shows 0,V
